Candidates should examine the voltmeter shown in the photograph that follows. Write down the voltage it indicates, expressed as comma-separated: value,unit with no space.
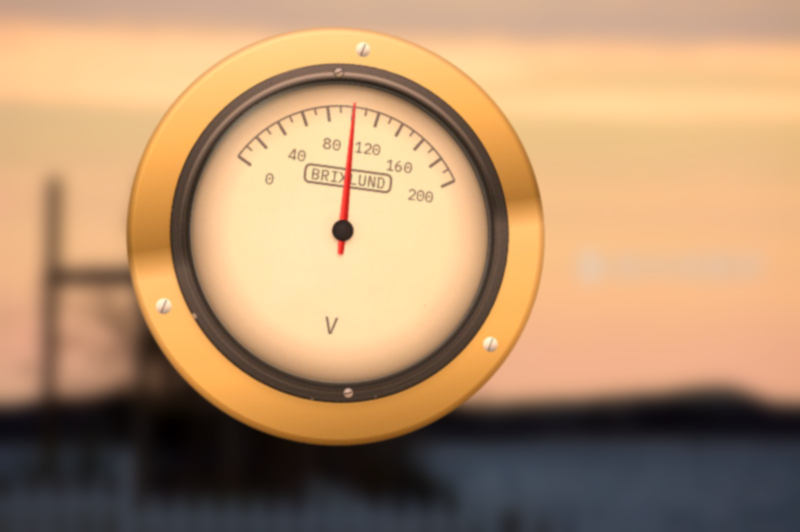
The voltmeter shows 100,V
